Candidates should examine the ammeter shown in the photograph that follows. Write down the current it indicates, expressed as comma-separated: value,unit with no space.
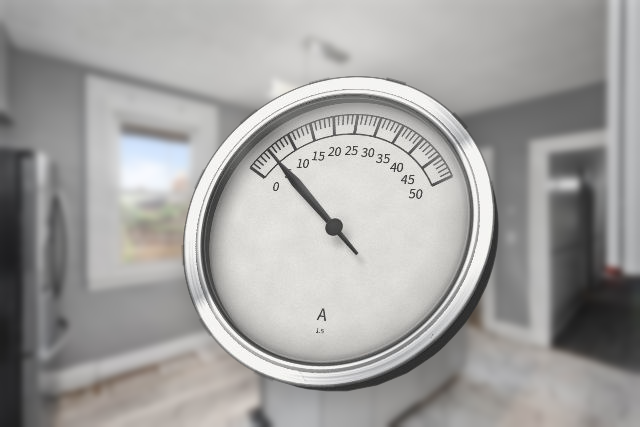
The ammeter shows 5,A
